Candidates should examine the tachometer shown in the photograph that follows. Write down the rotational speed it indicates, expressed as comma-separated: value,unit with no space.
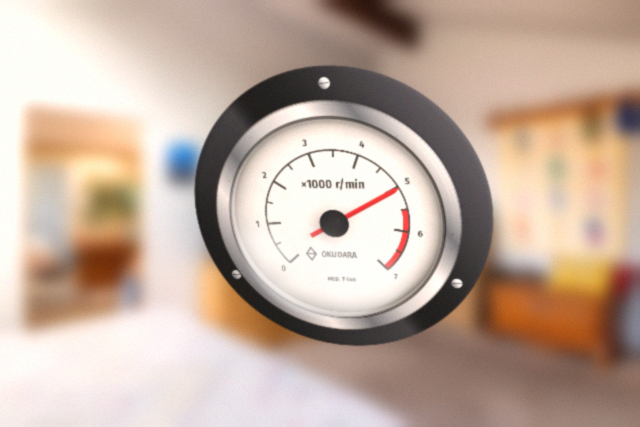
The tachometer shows 5000,rpm
